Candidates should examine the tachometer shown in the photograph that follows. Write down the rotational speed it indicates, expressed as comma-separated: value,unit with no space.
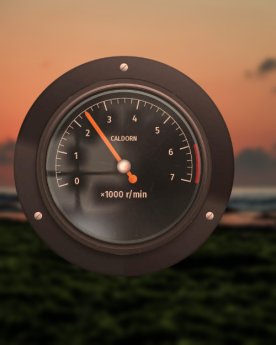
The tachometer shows 2400,rpm
